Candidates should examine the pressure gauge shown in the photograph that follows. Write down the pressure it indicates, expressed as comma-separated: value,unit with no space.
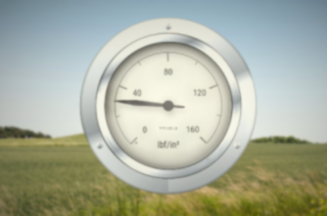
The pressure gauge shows 30,psi
